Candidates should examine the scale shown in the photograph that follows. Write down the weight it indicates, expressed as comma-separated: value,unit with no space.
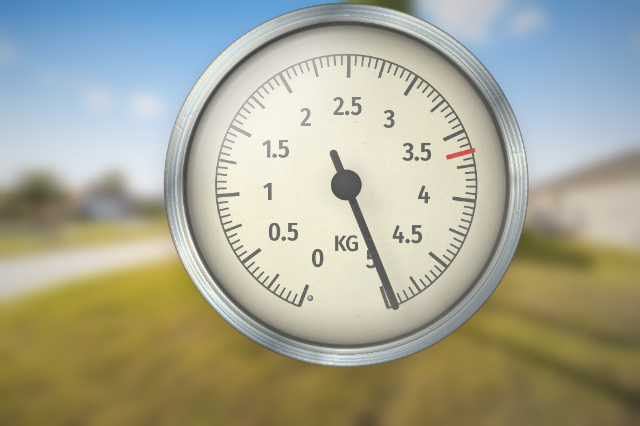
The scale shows 4.95,kg
